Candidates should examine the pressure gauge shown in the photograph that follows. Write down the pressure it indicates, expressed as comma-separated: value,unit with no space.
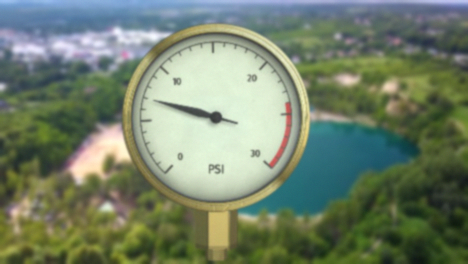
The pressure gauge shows 7,psi
